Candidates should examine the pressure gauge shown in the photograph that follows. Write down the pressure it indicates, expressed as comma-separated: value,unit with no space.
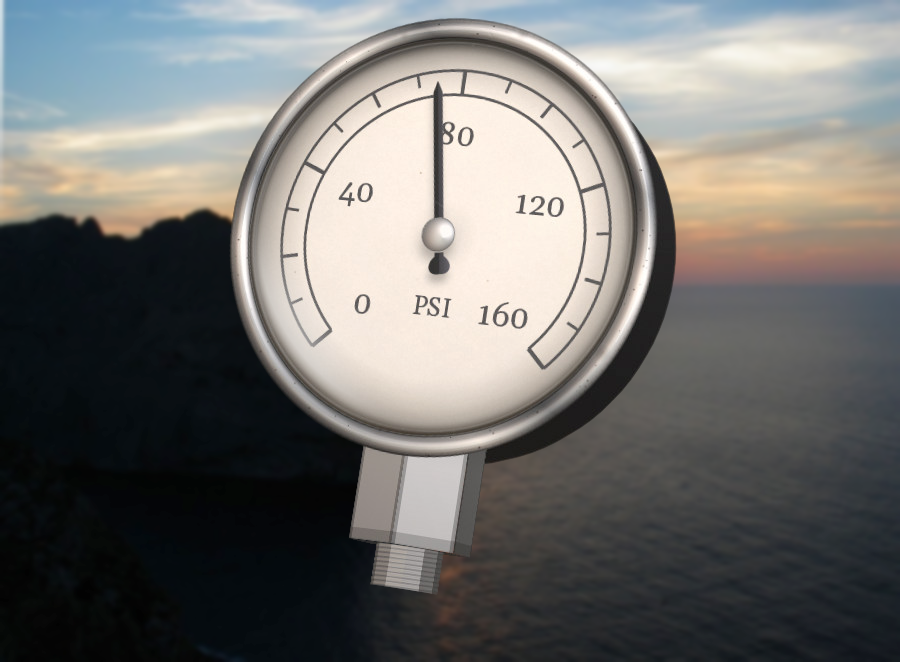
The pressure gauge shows 75,psi
